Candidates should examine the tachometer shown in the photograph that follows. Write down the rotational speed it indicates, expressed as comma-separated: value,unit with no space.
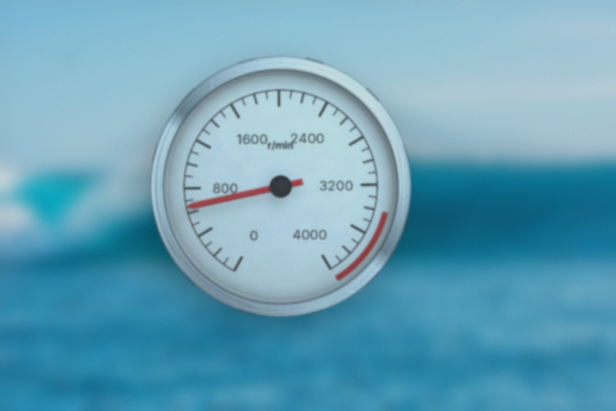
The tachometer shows 650,rpm
